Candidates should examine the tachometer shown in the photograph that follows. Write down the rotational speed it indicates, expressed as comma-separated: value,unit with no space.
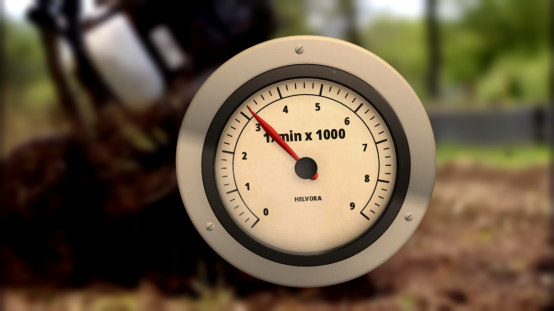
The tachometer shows 3200,rpm
